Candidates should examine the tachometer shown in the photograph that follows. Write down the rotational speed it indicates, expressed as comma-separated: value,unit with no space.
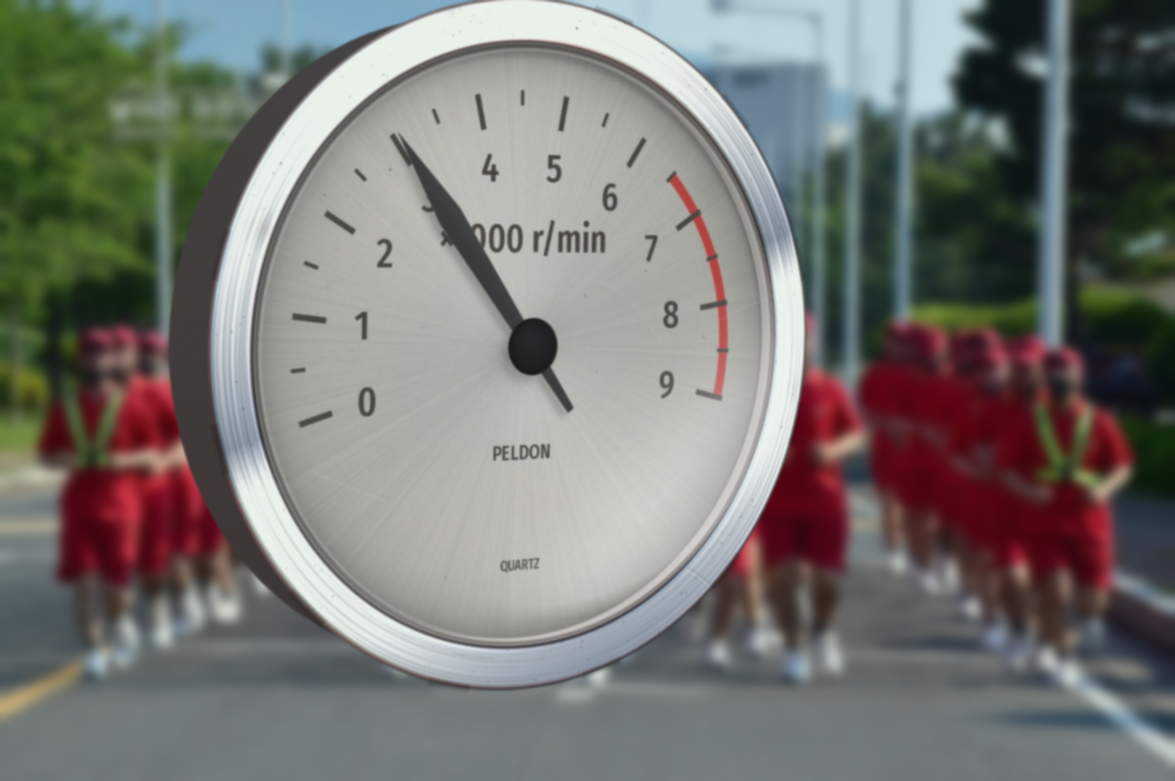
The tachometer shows 3000,rpm
